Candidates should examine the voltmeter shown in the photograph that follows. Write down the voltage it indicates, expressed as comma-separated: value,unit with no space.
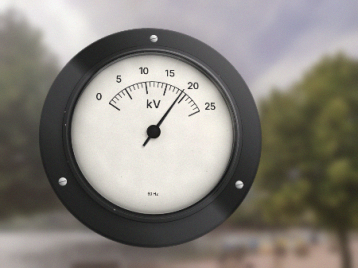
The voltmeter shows 19,kV
